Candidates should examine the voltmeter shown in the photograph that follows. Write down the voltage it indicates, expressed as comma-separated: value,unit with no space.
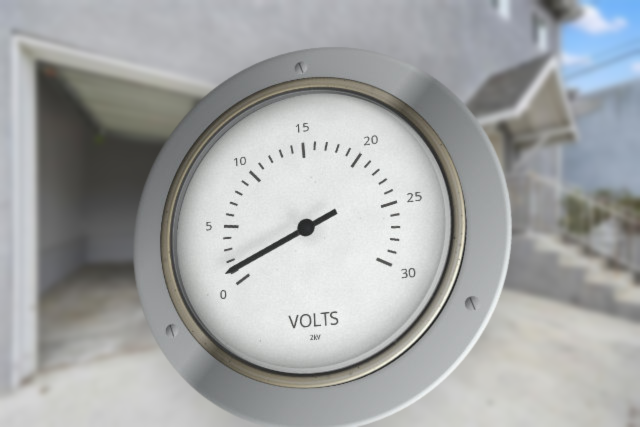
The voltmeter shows 1,V
